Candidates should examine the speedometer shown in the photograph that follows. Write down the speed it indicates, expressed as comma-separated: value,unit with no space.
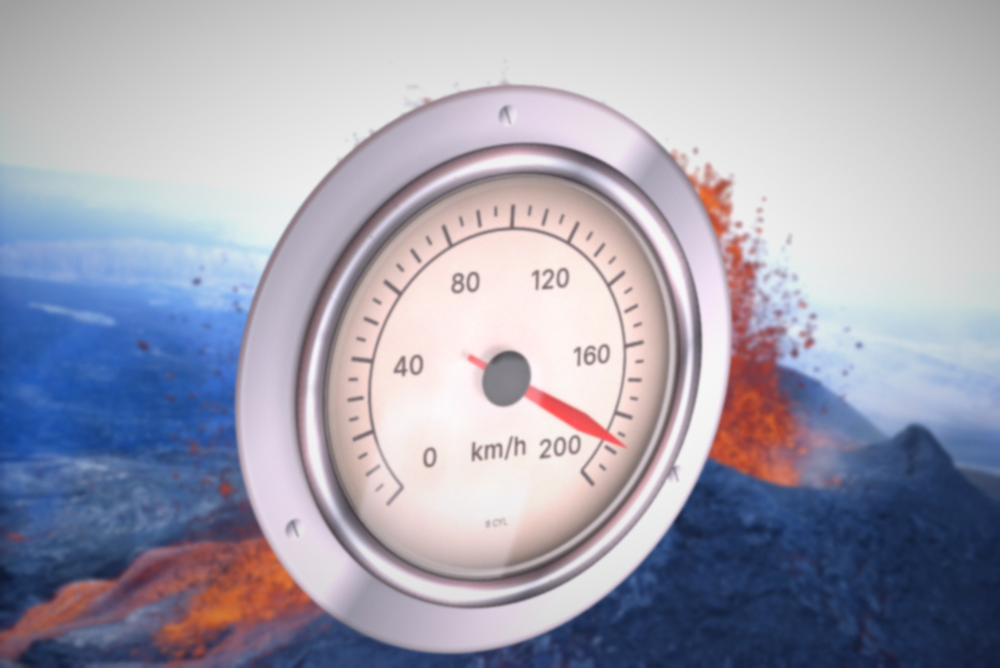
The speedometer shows 187.5,km/h
